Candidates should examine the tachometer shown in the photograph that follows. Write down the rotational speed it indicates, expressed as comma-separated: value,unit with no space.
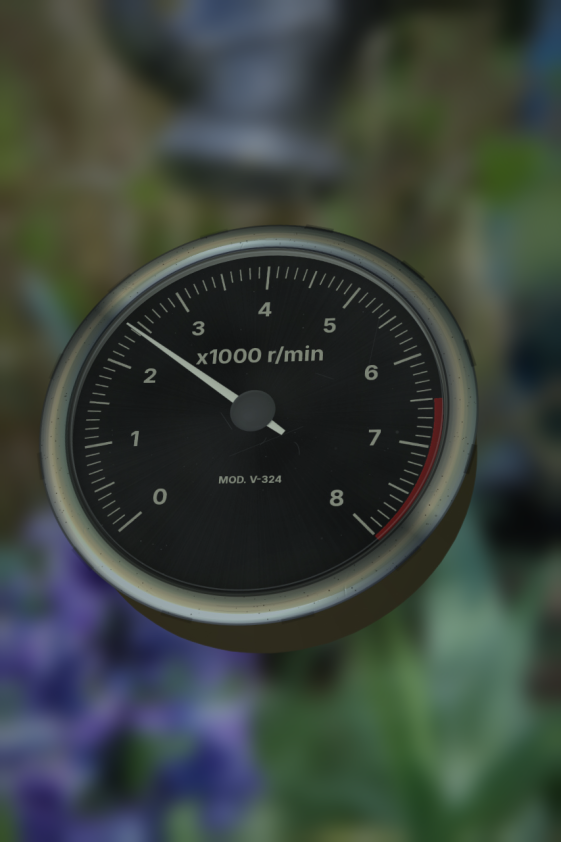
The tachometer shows 2400,rpm
